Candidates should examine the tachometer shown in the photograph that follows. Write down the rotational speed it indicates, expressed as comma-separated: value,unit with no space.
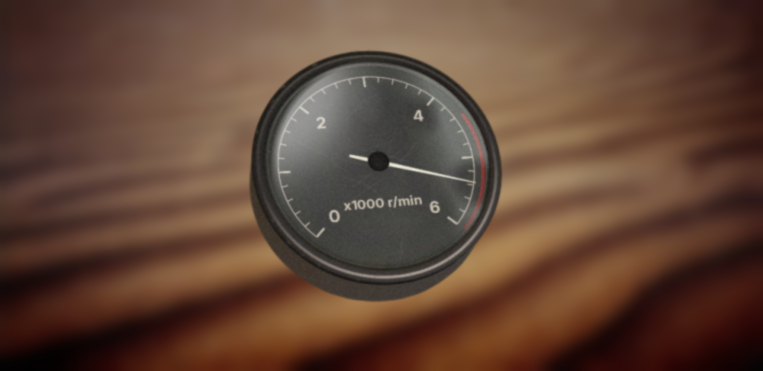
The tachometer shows 5400,rpm
